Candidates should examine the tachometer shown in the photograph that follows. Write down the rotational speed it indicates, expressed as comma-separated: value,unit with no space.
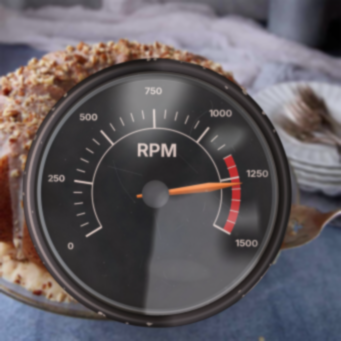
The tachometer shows 1275,rpm
